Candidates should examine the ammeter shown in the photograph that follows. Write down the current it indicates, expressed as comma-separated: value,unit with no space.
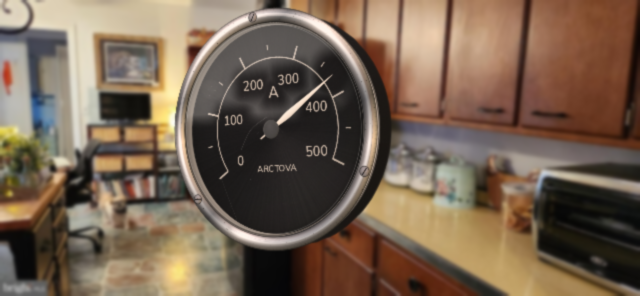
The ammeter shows 375,A
